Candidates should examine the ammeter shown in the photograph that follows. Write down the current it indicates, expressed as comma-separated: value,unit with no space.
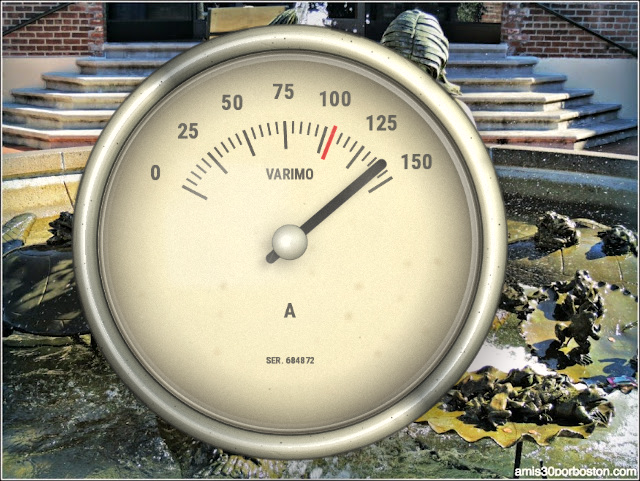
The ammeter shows 140,A
